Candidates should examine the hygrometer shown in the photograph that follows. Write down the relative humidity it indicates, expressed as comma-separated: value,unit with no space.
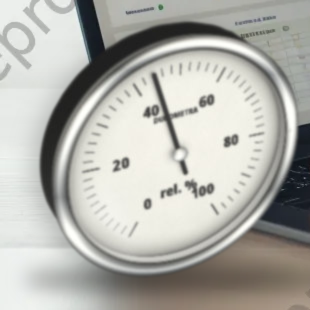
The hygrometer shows 44,%
